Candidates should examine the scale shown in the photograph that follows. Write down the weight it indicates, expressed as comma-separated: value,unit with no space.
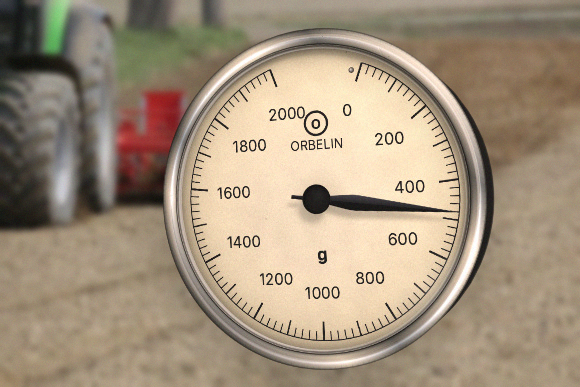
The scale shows 480,g
